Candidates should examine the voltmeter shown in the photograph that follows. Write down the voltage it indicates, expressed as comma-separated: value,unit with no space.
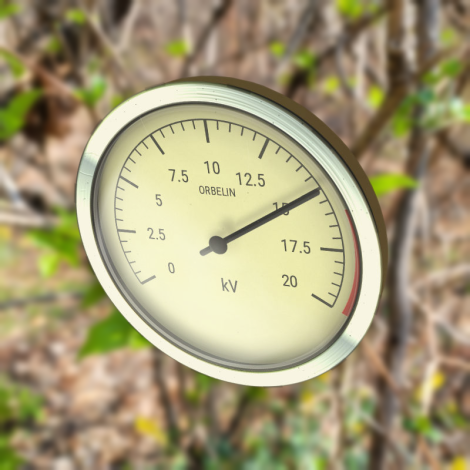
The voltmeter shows 15,kV
